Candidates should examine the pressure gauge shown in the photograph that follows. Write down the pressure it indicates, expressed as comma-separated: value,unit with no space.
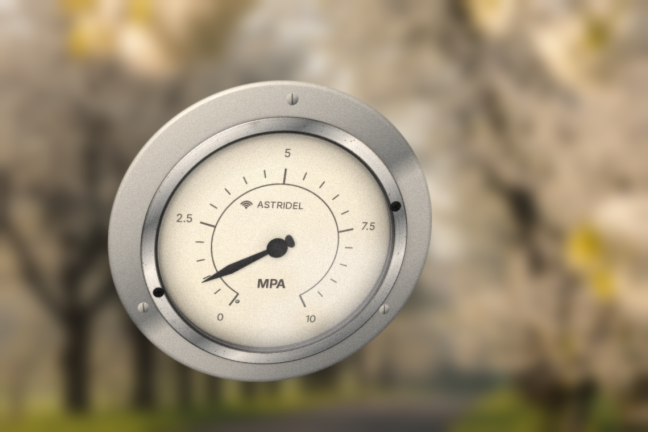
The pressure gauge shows 1,MPa
